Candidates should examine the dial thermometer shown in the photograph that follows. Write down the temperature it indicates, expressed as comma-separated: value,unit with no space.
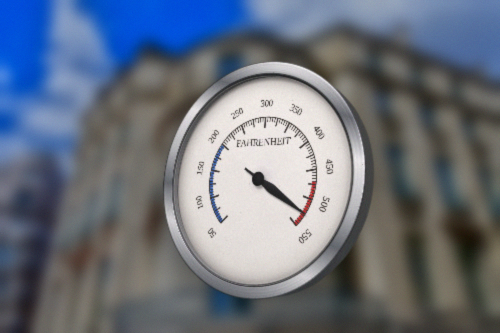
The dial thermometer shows 525,°F
